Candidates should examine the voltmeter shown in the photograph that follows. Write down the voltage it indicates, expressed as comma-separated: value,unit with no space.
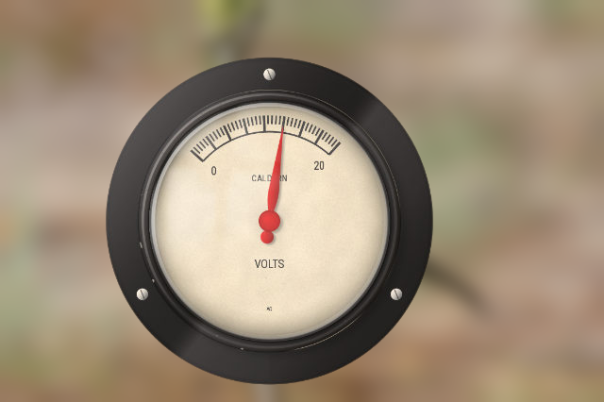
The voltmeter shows 12.5,V
